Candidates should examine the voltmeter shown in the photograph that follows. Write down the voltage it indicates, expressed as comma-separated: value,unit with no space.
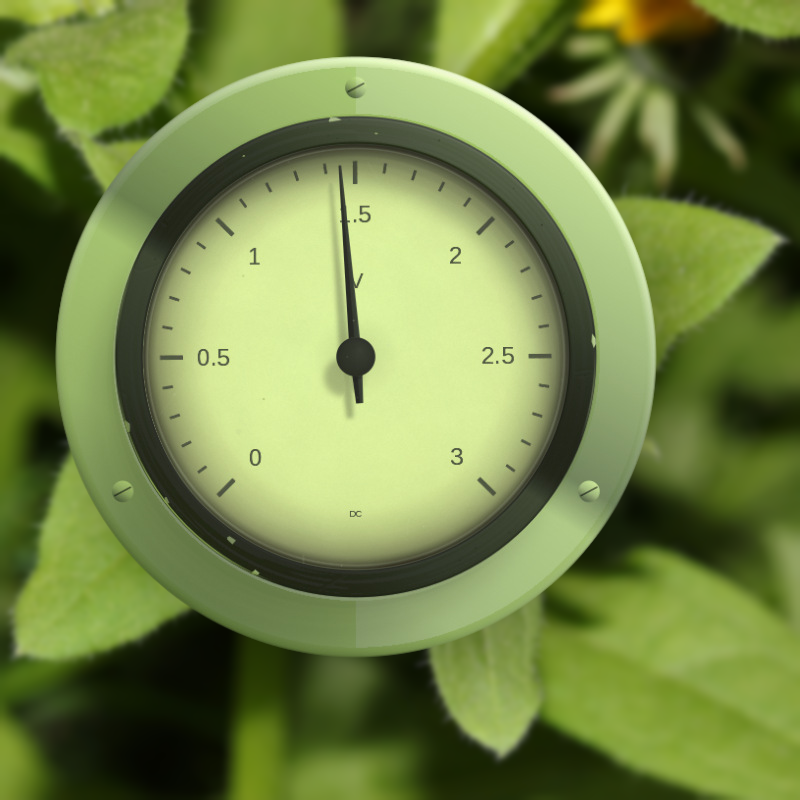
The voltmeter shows 1.45,V
